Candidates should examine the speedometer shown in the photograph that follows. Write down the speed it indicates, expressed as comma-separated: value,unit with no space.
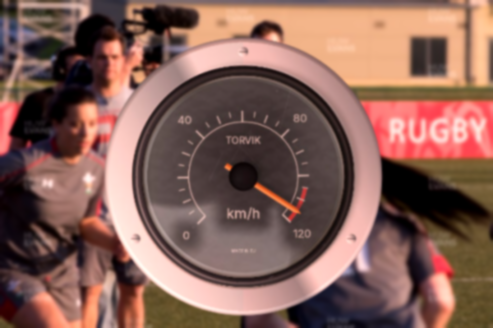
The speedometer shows 115,km/h
